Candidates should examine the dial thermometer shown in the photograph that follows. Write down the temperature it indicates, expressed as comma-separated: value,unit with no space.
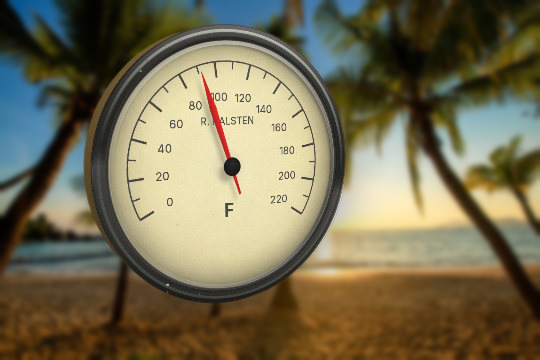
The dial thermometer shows 90,°F
